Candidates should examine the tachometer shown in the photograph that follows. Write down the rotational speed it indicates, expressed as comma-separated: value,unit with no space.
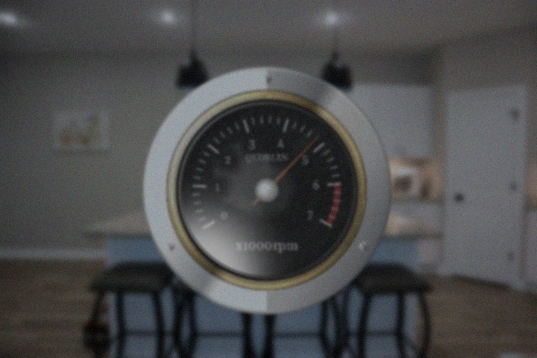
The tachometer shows 4800,rpm
